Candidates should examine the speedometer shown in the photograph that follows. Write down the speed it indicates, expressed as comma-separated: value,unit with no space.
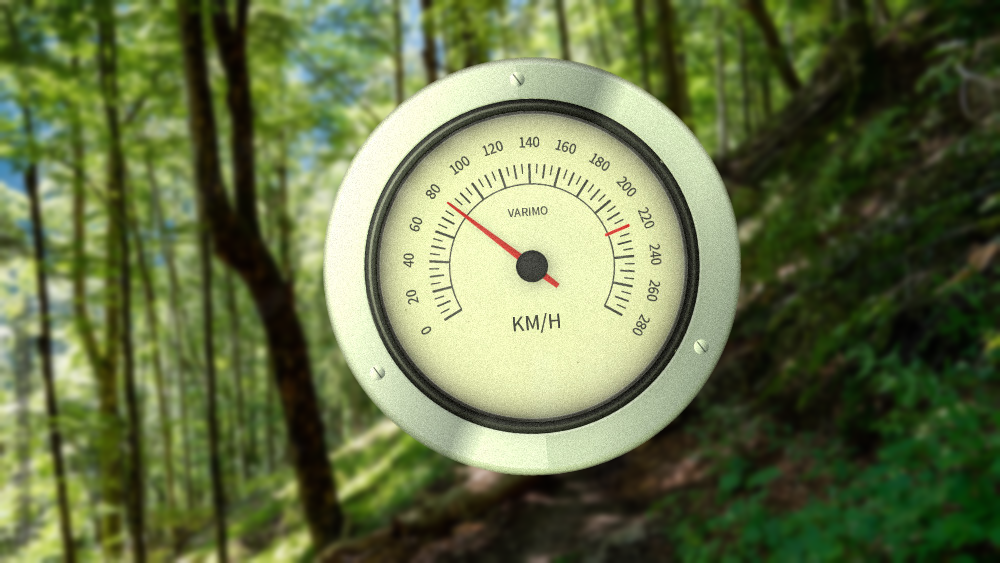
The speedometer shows 80,km/h
